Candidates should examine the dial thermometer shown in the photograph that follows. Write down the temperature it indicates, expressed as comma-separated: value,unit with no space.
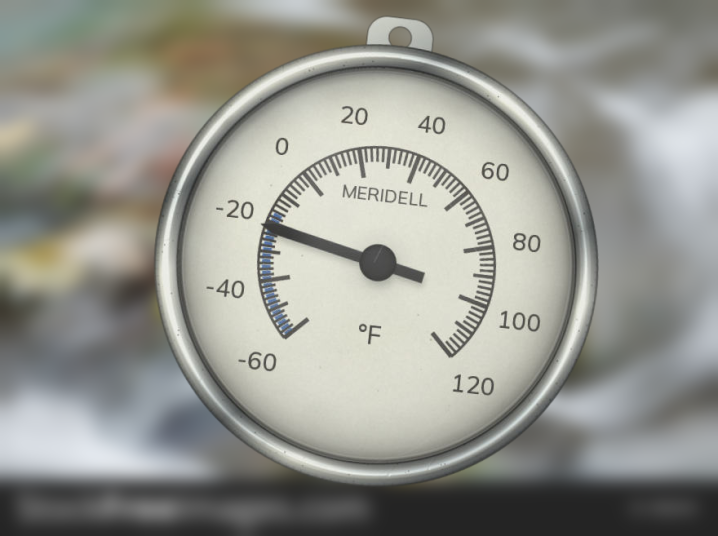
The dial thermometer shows -22,°F
